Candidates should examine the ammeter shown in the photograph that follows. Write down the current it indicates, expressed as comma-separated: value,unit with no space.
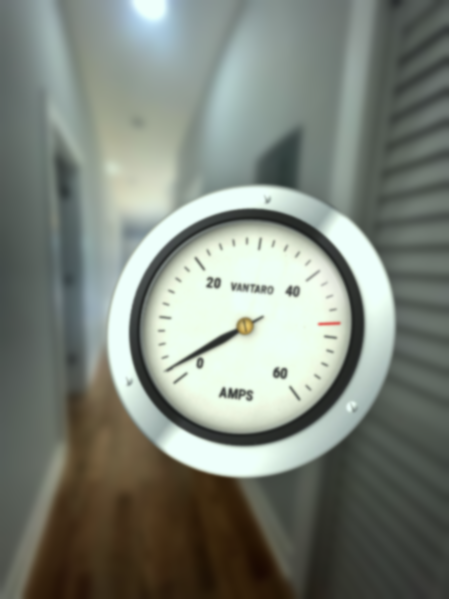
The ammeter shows 2,A
